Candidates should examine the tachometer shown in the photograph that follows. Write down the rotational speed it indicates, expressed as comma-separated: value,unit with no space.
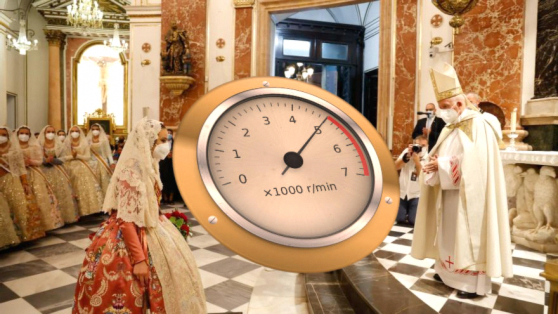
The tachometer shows 5000,rpm
